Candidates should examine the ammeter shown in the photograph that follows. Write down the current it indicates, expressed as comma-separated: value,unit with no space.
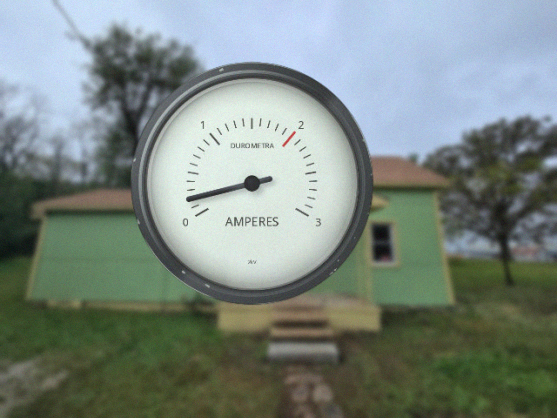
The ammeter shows 0.2,A
